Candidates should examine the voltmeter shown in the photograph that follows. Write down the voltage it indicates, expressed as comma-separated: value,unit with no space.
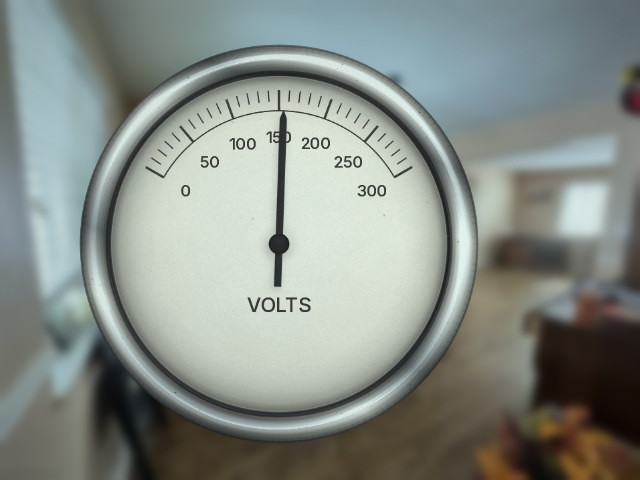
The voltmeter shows 155,V
